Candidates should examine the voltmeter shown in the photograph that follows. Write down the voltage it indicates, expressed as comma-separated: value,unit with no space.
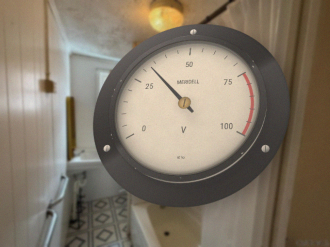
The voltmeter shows 32.5,V
